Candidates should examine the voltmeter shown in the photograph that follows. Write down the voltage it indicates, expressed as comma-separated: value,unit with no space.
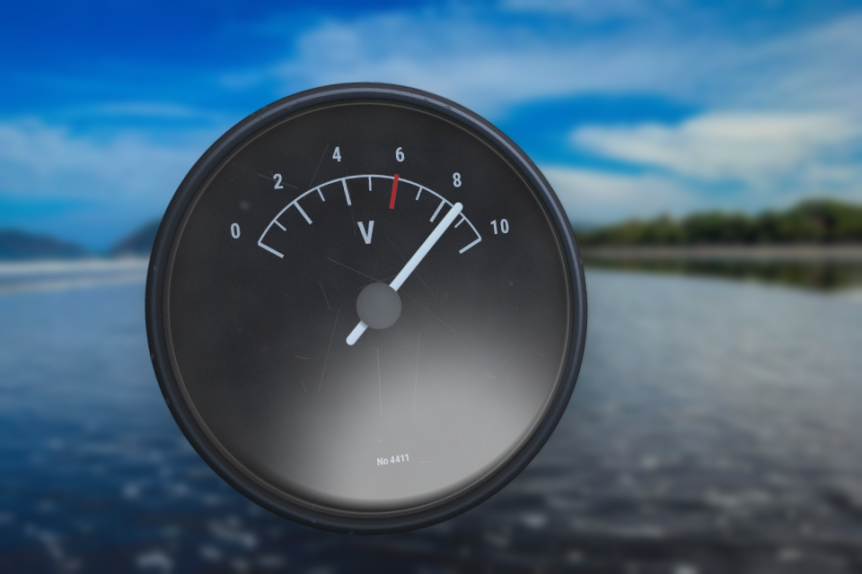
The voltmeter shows 8.5,V
